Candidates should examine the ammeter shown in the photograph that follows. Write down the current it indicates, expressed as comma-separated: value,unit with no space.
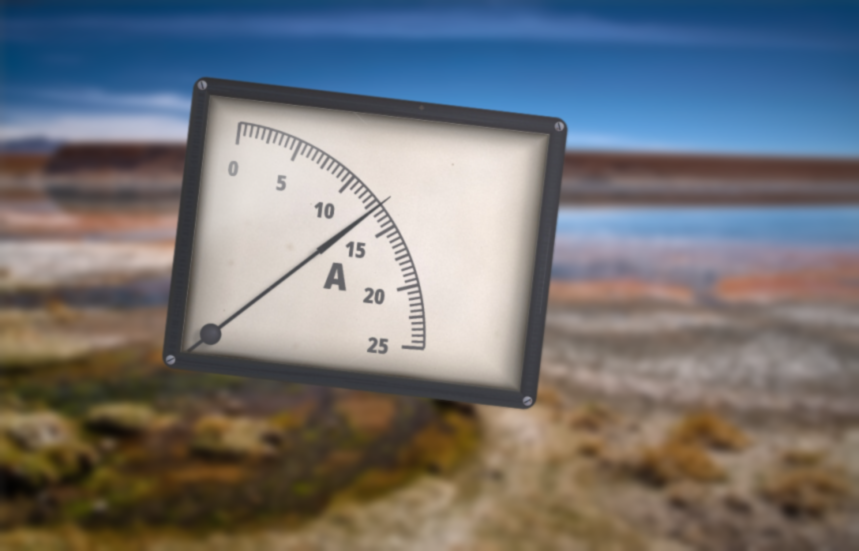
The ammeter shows 13,A
